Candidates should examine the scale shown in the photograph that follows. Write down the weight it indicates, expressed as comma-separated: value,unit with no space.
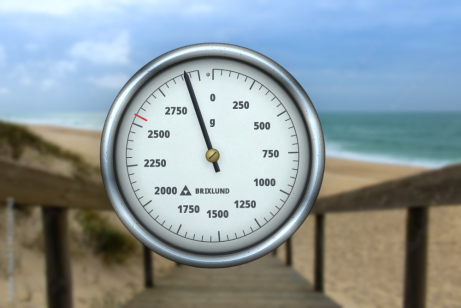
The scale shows 2925,g
